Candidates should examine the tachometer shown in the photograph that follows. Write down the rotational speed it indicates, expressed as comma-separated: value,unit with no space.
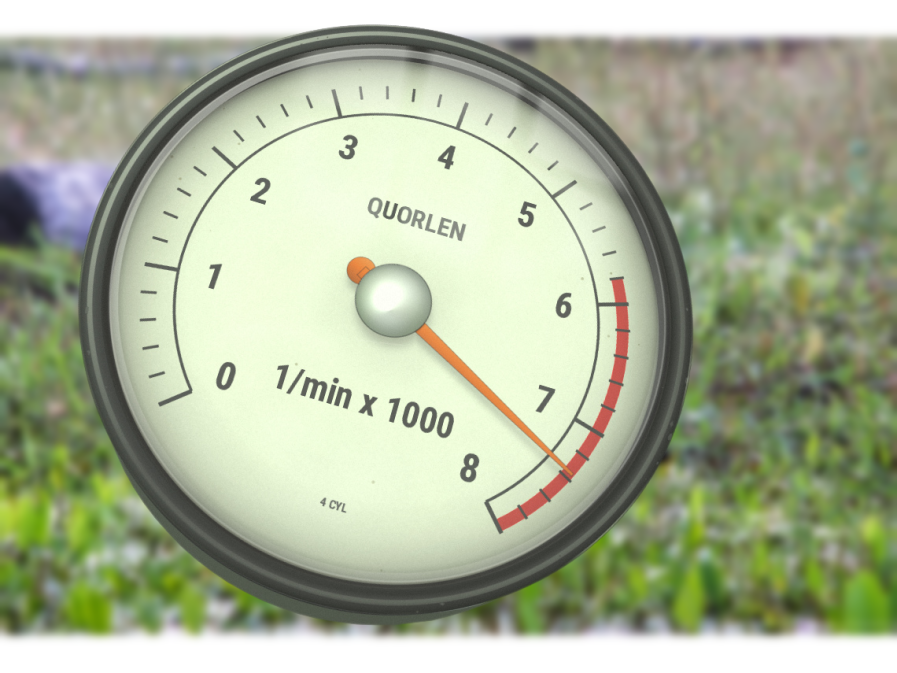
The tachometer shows 7400,rpm
